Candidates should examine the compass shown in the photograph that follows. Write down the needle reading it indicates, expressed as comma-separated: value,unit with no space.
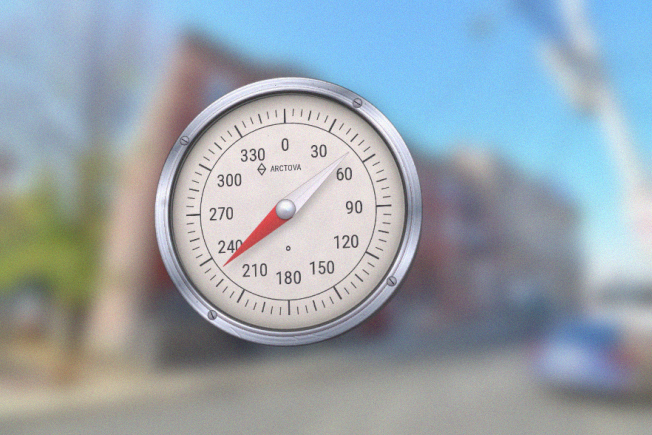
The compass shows 230,°
